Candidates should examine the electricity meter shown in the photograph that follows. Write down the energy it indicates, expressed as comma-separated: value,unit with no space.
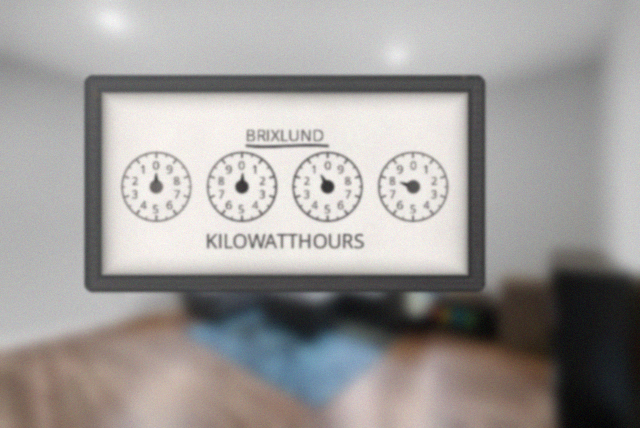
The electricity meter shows 8,kWh
